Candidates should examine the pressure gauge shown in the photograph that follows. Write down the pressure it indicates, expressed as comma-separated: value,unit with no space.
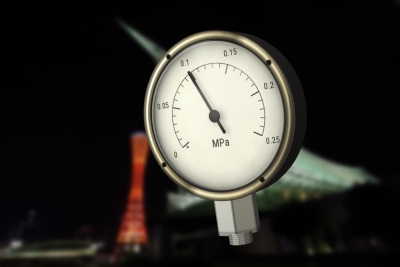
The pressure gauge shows 0.1,MPa
